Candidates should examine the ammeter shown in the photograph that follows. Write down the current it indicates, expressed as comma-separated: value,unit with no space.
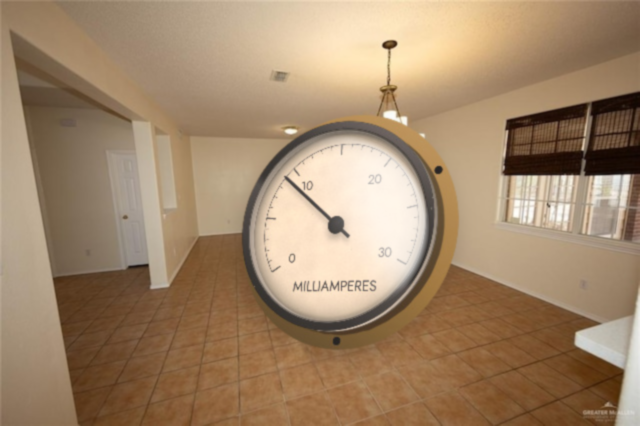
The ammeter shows 9,mA
